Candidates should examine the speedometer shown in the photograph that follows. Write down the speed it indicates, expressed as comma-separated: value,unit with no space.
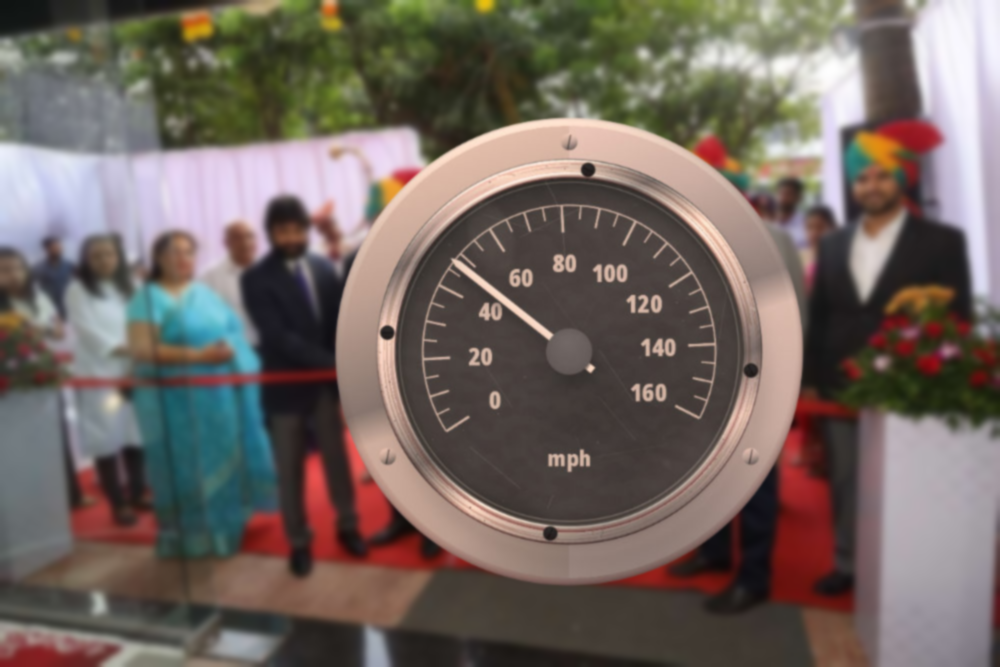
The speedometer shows 47.5,mph
